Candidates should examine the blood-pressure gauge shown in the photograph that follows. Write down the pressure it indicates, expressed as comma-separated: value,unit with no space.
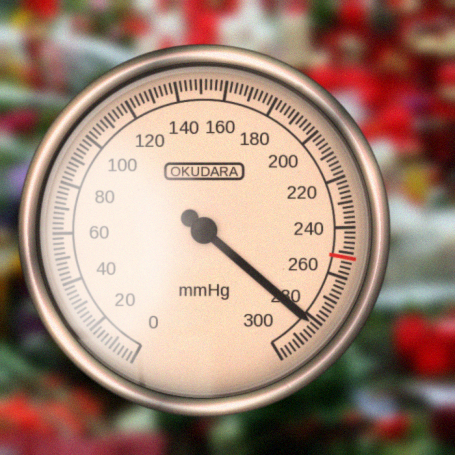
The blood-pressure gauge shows 282,mmHg
